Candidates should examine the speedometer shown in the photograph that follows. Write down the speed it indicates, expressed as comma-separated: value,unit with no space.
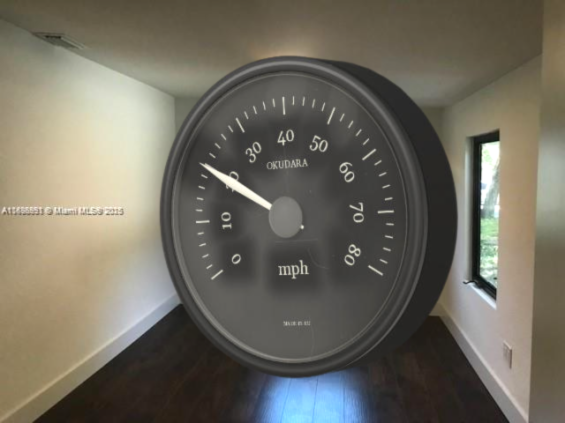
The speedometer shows 20,mph
